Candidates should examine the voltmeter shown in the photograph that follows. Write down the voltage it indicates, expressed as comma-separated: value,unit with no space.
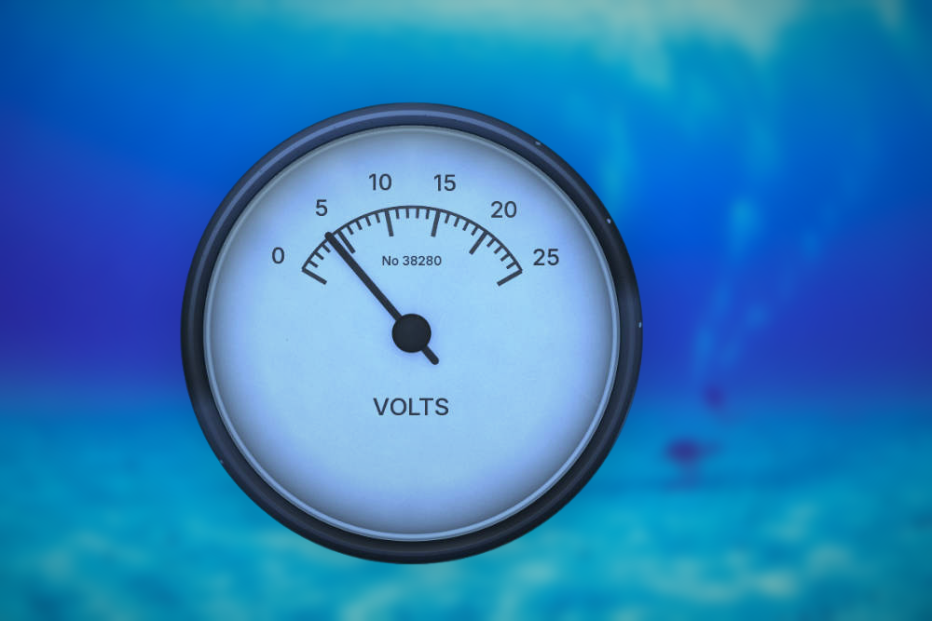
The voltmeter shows 4,V
